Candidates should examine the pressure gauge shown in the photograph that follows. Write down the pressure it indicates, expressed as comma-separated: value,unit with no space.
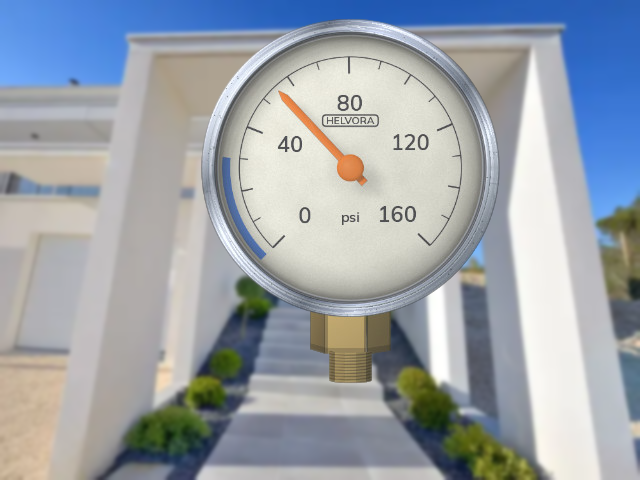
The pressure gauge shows 55,psi
